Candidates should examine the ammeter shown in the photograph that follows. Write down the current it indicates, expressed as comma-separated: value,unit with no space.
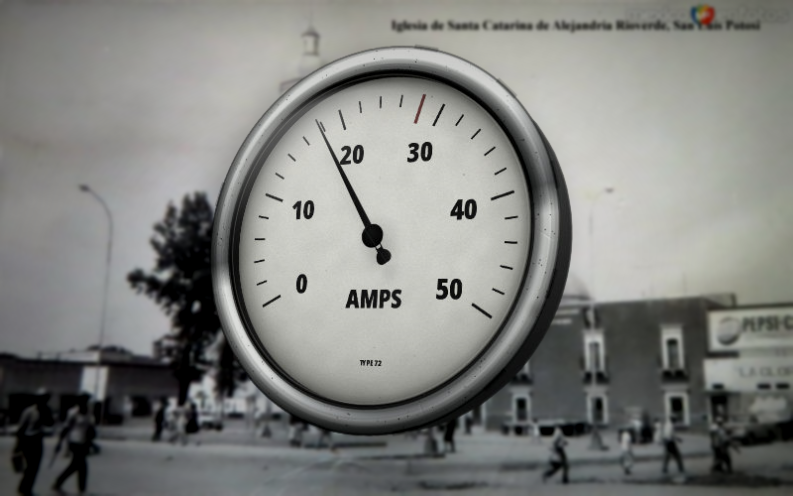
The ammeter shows 18,A
